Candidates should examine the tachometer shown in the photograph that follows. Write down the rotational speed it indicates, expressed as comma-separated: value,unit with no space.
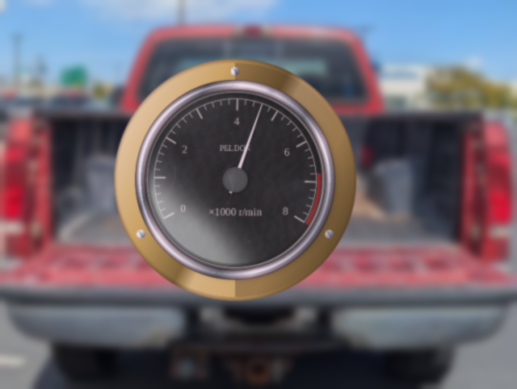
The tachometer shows 4600,rpm
